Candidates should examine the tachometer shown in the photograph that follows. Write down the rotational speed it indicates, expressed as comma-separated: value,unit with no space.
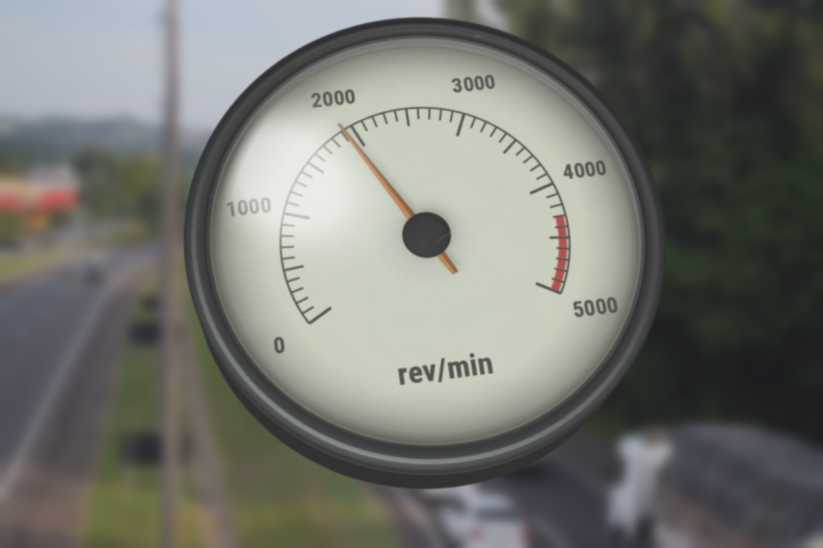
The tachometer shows 1900,rpm
